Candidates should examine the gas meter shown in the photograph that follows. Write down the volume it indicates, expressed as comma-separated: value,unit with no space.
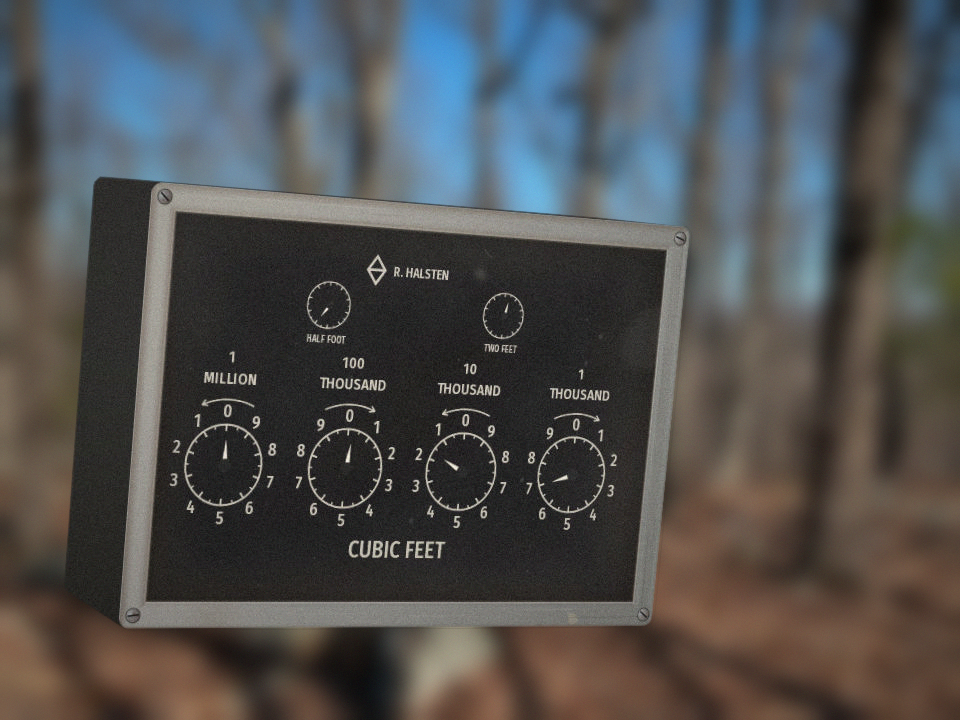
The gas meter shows 1700,ft³
